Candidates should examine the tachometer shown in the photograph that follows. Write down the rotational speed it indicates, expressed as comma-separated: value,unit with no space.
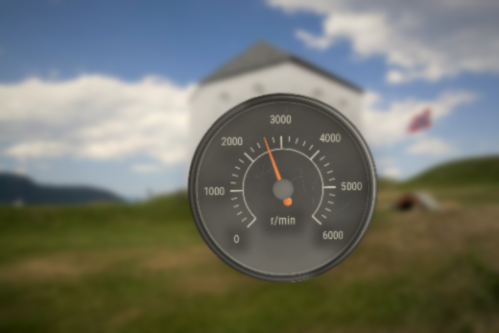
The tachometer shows 2600,rpm
